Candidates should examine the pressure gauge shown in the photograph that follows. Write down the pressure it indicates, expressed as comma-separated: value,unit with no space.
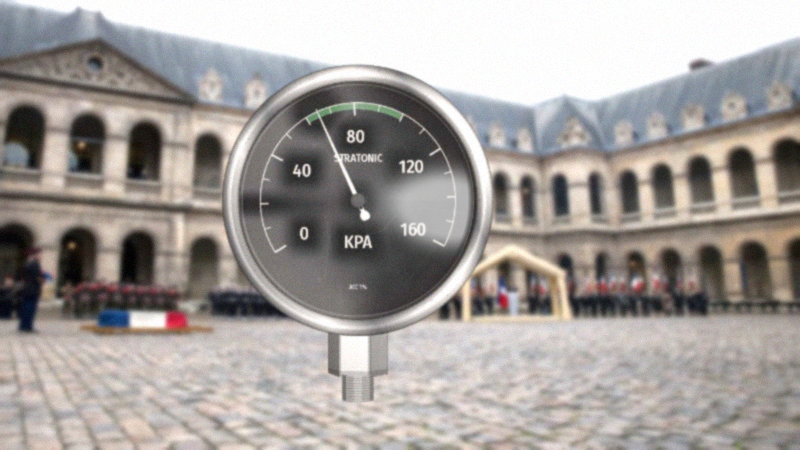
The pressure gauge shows 65,kPa
